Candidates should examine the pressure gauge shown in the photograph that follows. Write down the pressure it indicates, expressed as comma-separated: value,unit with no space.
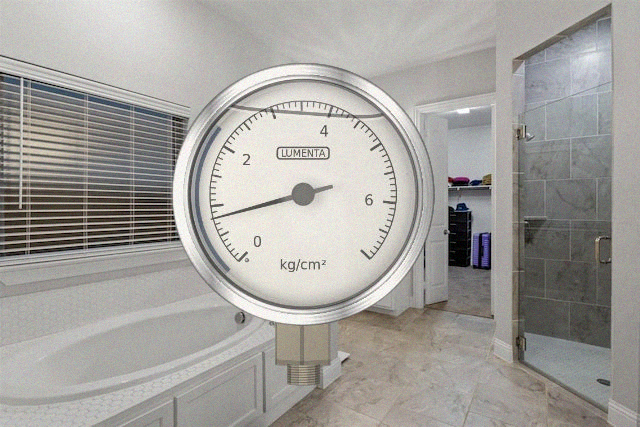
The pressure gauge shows 0.8,kg/cm²
